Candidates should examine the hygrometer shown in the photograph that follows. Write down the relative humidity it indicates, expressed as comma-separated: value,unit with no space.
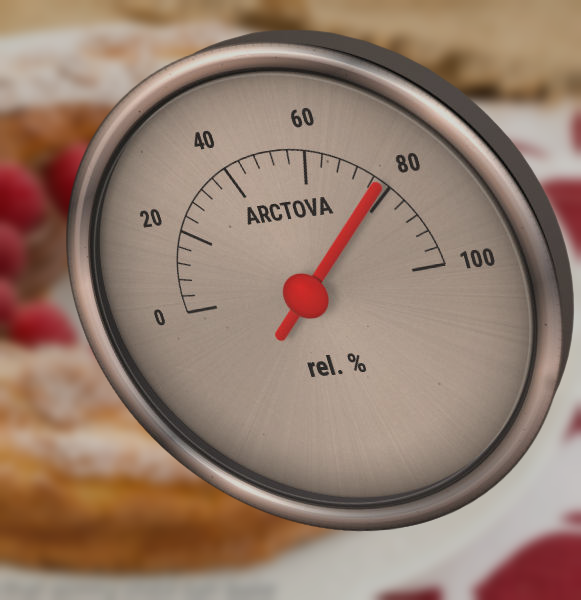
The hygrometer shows 78,%
